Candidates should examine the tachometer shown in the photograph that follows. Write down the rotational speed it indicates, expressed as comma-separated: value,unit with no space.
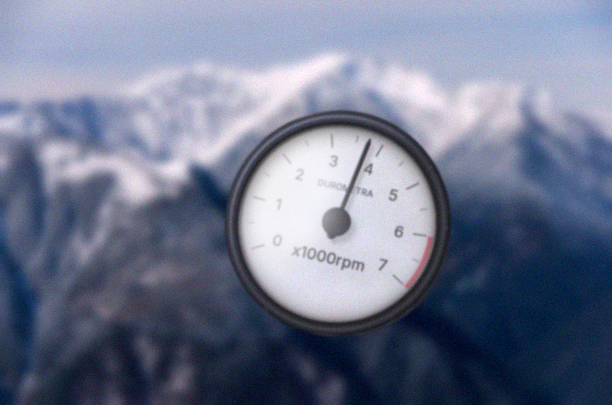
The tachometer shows 3750,rpm
